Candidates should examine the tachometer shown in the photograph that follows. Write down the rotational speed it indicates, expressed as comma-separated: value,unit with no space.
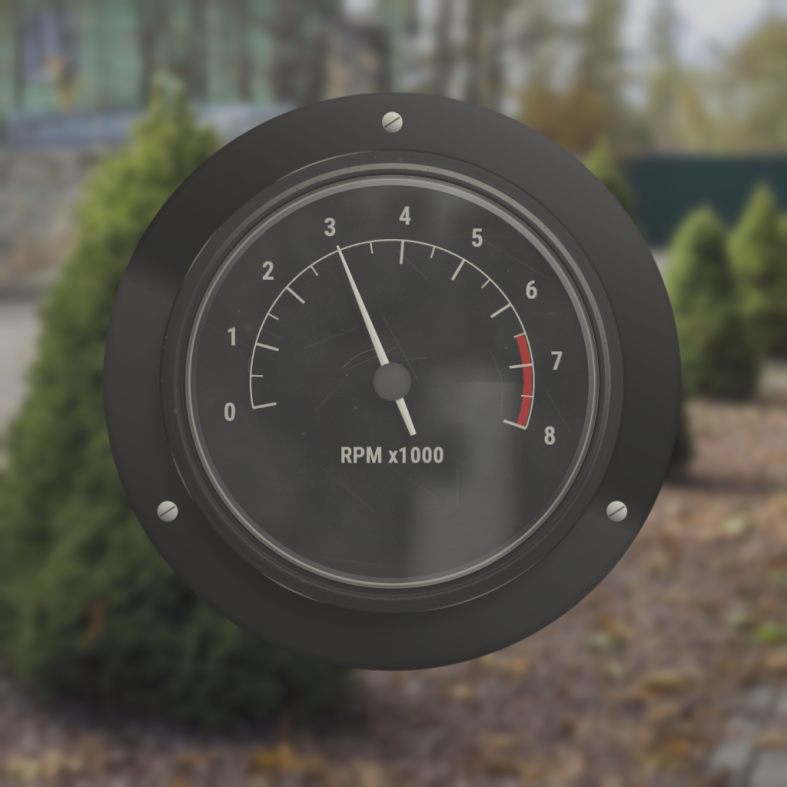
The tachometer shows 3000,rpm
